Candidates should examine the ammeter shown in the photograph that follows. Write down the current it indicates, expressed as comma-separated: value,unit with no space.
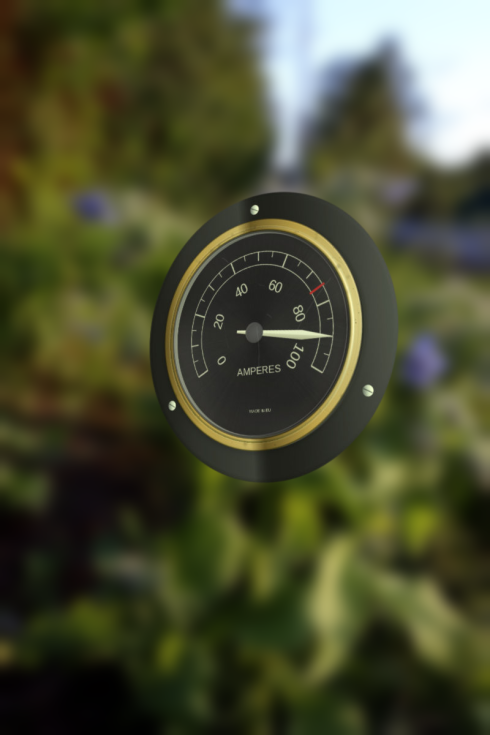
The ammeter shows 90,A
